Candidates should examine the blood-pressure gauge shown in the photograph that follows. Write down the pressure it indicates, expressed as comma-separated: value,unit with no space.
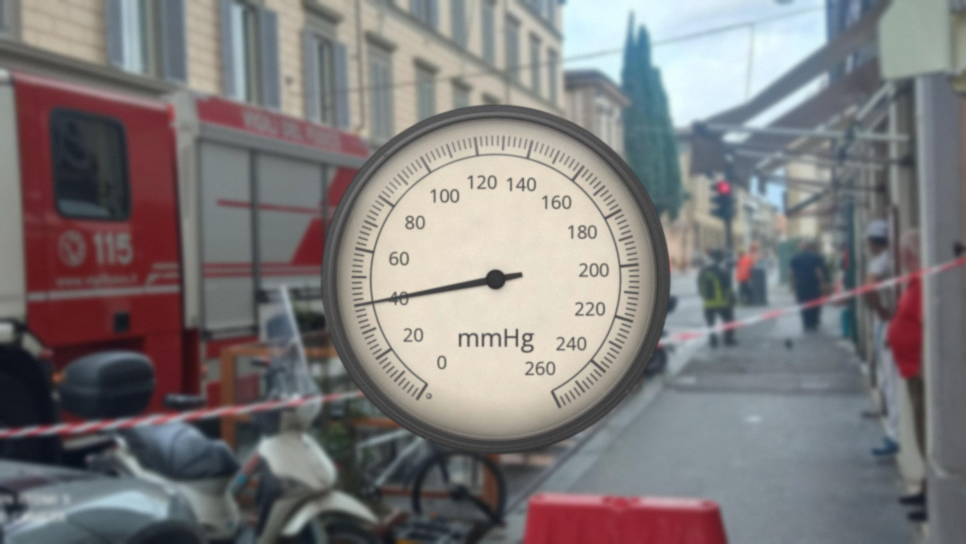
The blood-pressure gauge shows 40,mmHg
